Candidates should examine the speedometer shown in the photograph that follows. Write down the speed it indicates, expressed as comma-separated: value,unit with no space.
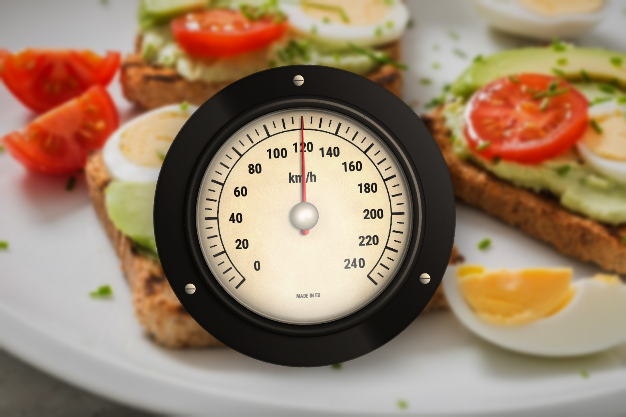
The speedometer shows 120,km/h
